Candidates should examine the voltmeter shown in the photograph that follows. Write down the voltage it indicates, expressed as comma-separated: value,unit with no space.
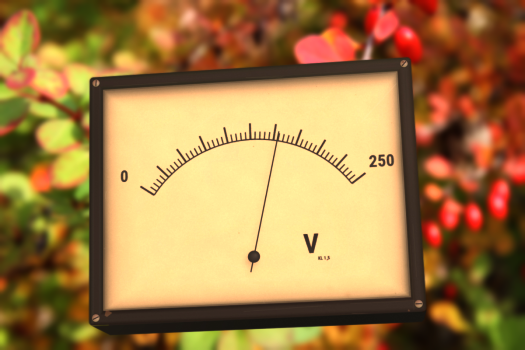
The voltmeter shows 155,V
